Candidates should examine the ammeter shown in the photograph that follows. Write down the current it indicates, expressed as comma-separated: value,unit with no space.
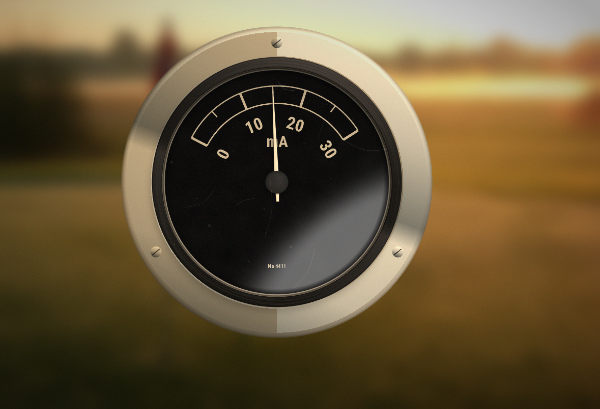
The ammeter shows 15,mA
